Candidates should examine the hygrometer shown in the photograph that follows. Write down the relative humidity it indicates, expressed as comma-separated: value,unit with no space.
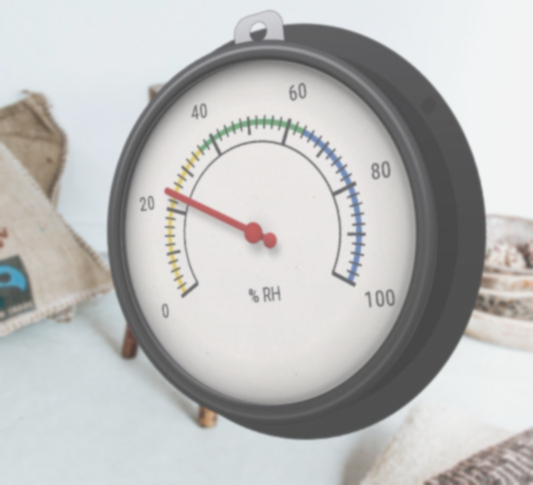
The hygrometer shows 24,%
